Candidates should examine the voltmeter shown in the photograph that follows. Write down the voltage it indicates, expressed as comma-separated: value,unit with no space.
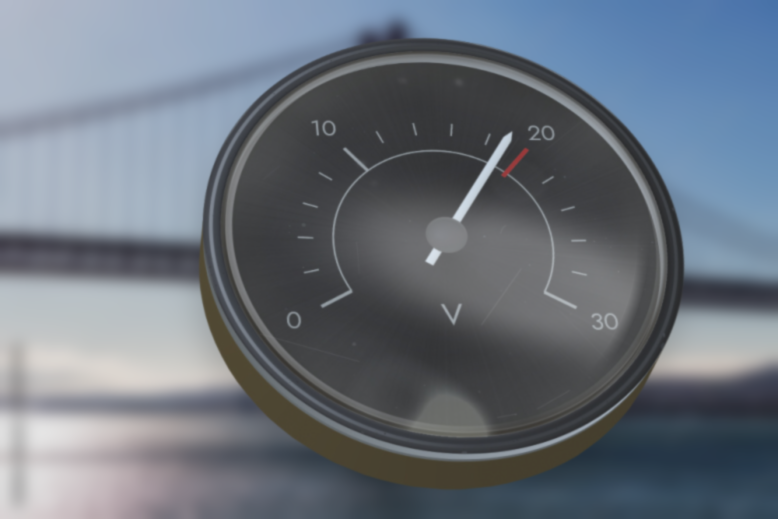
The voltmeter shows 19,V
